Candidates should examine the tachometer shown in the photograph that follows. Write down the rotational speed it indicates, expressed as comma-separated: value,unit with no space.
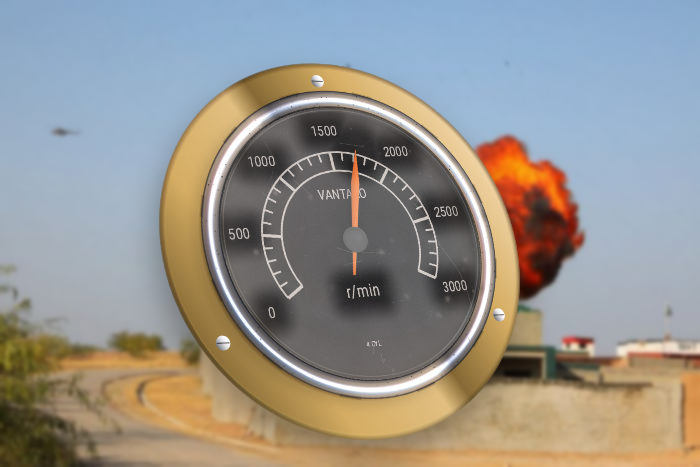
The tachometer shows 1700,rpm
